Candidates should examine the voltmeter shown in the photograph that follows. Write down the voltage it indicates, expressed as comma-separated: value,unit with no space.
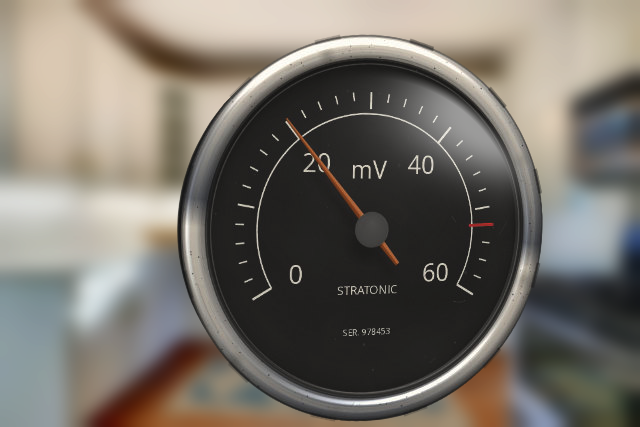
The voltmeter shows 20,mV
